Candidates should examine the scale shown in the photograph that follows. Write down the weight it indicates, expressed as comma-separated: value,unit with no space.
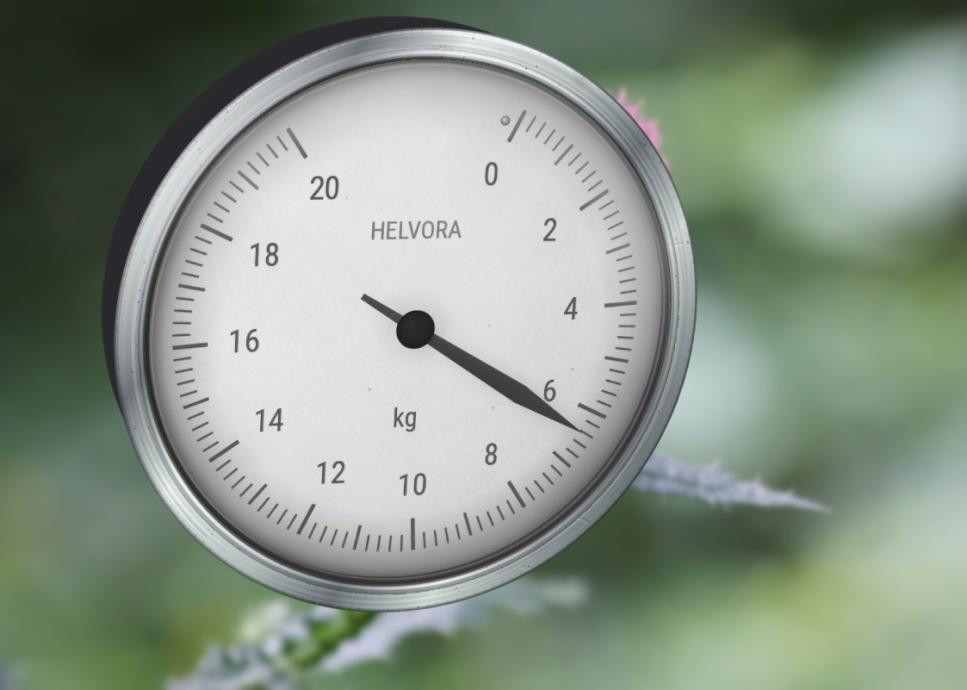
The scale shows 6.4,kg
